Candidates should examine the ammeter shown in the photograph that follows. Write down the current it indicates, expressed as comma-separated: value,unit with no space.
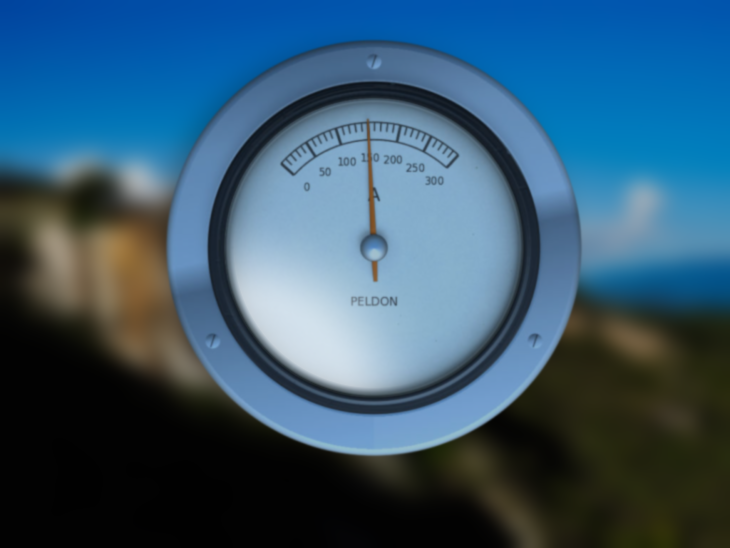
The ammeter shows 150,A
